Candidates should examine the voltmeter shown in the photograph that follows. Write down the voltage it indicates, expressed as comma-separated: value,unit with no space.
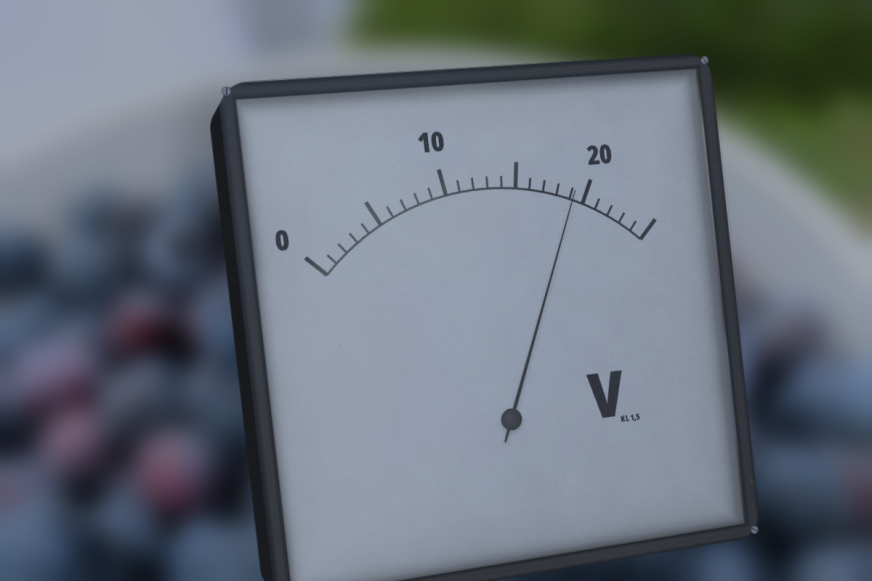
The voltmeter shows 19,V
